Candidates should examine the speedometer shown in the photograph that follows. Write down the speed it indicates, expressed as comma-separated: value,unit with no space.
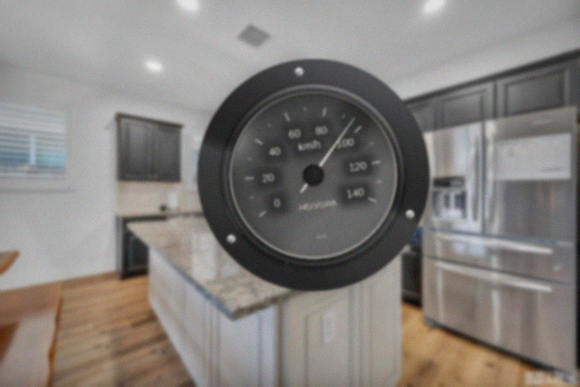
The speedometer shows 95,km/h
